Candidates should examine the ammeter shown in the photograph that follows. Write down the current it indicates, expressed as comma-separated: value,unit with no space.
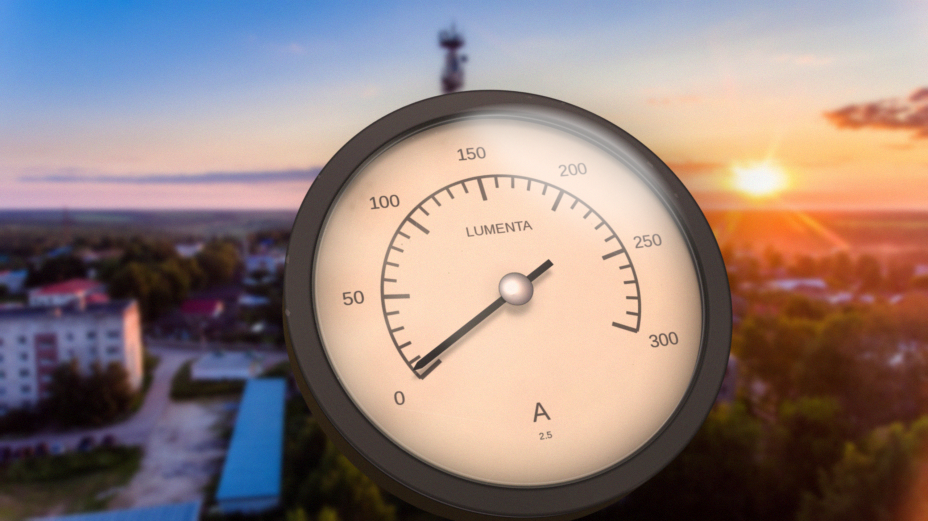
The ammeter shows 5,A
